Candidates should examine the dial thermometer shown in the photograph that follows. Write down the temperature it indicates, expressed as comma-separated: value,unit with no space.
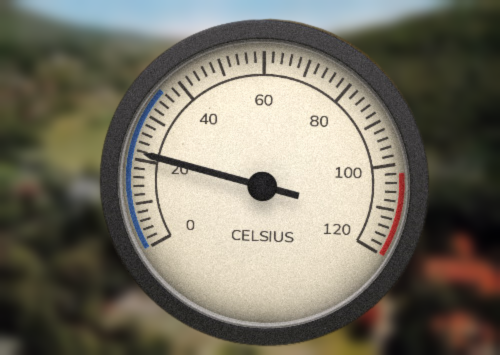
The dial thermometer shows 22,°C
